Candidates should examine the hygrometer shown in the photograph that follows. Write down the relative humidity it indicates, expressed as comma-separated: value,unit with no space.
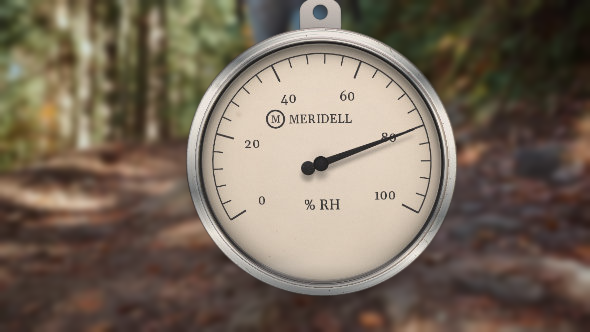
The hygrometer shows 80,%
